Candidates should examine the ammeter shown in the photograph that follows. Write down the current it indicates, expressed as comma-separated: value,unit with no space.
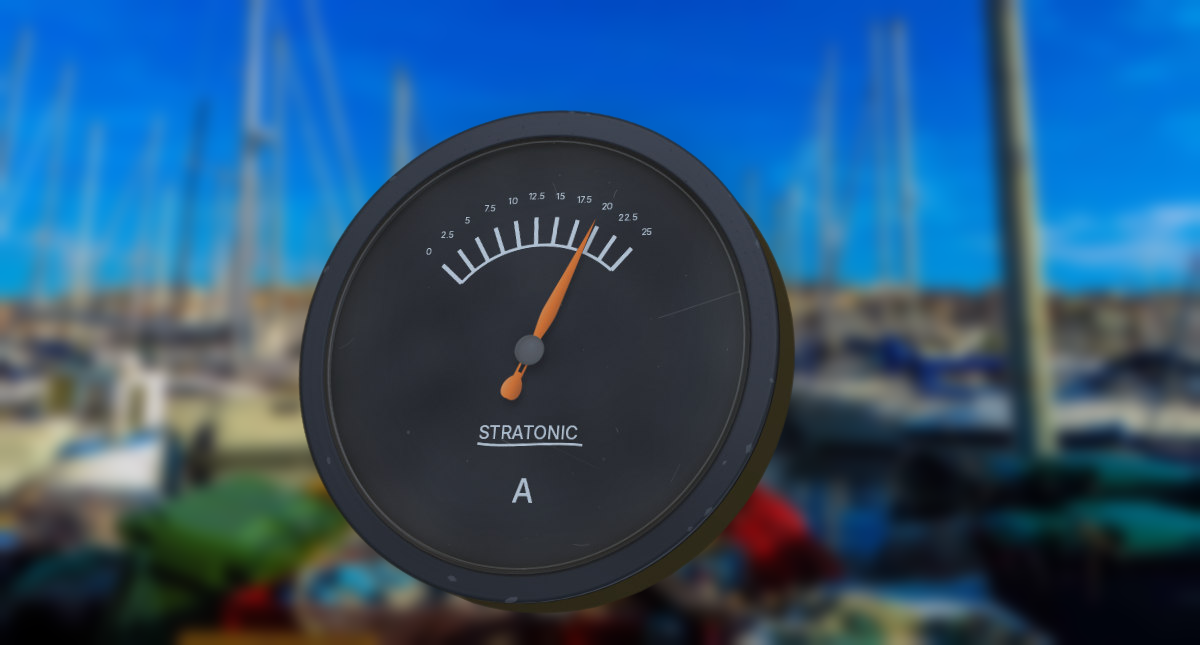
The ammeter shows 20,A
